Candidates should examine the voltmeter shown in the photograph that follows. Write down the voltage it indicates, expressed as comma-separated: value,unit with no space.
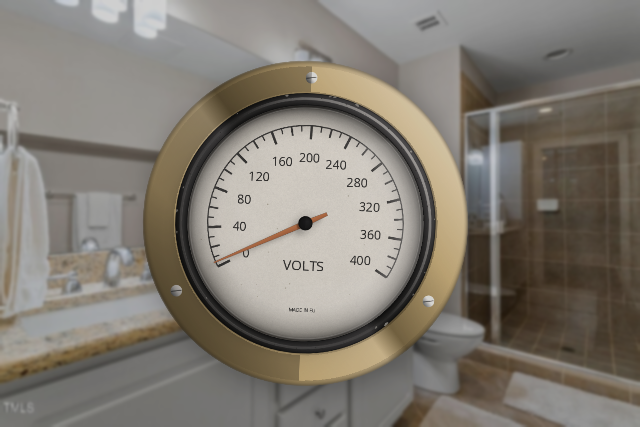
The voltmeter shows 5,V
